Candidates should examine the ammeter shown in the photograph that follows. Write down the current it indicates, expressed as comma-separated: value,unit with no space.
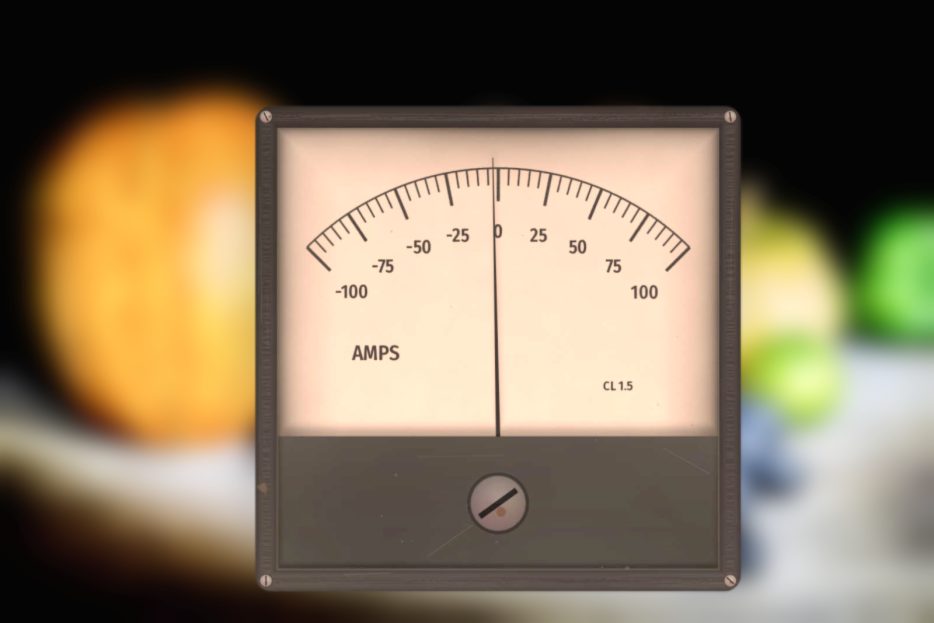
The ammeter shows -2.5,A
